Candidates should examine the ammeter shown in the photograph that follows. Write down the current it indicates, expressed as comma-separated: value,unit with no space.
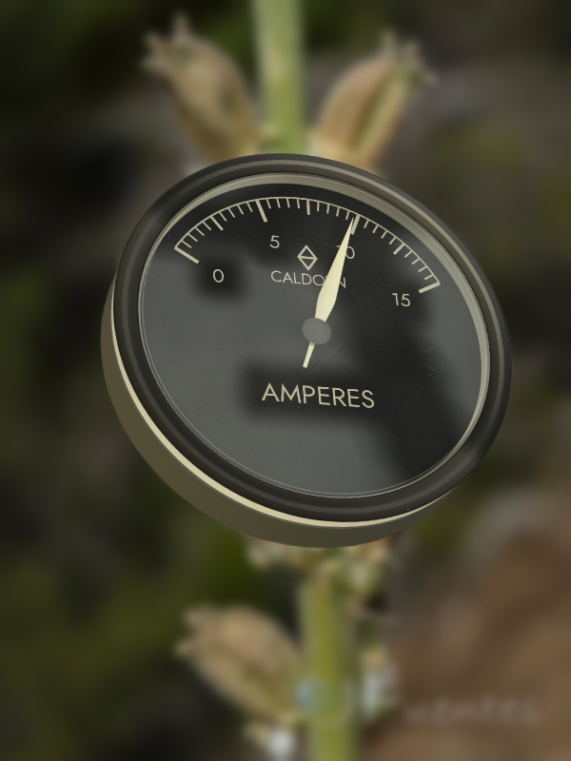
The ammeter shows 9.75,A
